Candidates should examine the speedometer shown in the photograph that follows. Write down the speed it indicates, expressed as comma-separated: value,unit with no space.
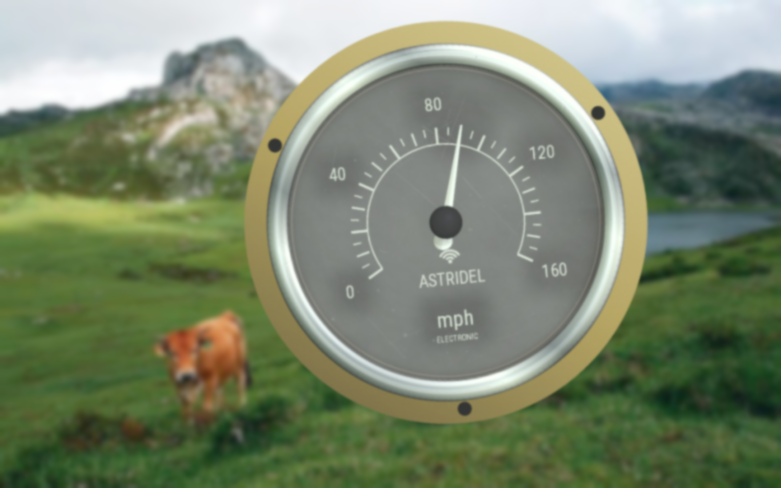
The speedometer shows 90,mph
